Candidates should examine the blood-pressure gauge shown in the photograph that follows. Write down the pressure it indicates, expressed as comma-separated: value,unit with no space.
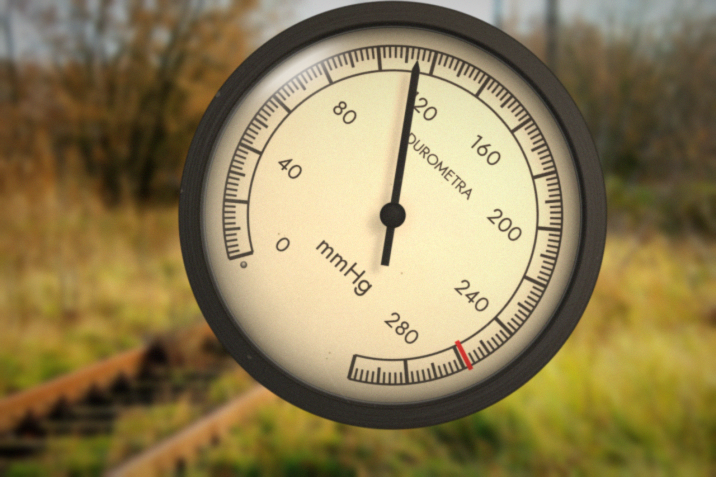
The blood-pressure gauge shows 114,mmHg
